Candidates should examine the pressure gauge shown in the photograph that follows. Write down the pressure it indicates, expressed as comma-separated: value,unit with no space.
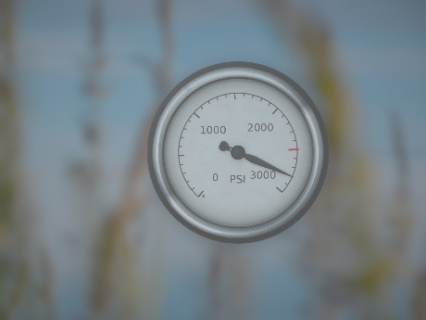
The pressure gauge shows 2800,psi
